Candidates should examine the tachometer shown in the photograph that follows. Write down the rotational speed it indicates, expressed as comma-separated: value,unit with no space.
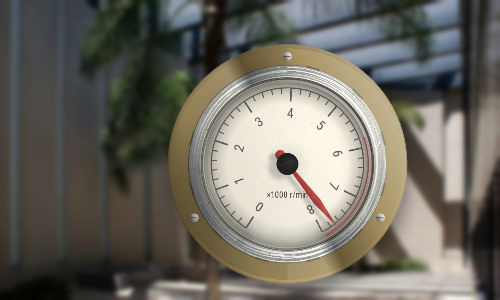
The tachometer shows 7700,rpm
